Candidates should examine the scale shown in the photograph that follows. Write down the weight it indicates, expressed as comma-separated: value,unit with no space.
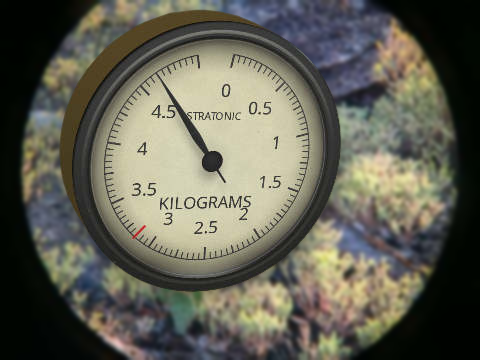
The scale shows 4.65,kg
